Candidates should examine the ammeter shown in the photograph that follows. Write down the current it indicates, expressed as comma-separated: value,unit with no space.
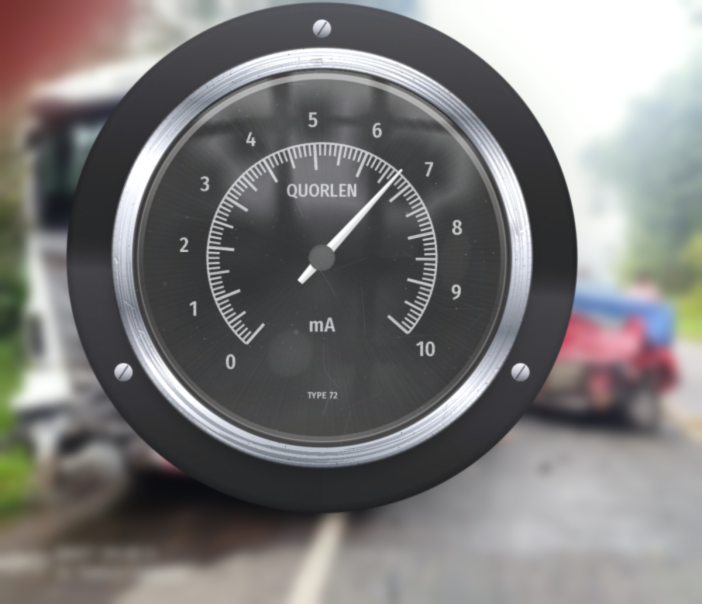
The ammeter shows 6.7,mA
